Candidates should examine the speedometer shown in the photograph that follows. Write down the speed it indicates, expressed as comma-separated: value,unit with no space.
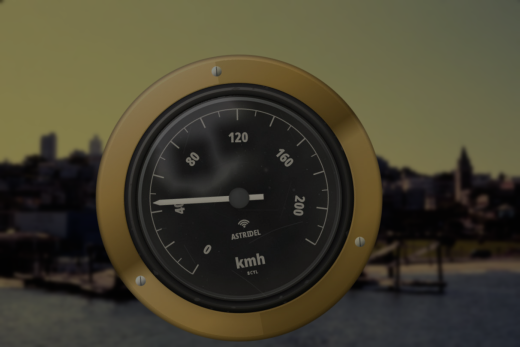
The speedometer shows 45,km/h
